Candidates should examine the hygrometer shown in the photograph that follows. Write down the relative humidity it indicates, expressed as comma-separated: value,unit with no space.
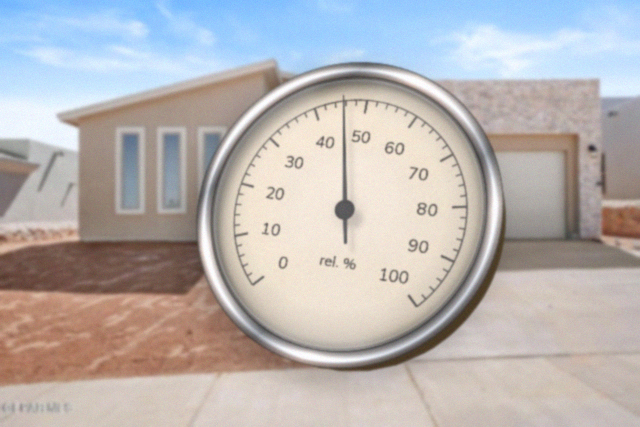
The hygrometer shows 46,%
